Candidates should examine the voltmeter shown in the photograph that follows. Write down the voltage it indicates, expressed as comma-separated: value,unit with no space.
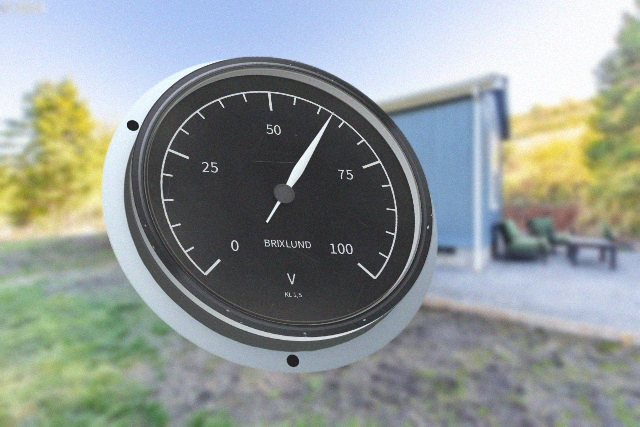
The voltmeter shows 62.5,V
